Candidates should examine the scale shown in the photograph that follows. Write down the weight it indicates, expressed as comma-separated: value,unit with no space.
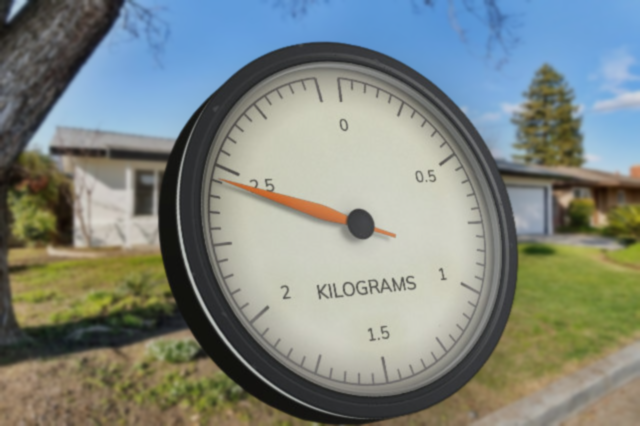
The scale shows 2.45,kg
